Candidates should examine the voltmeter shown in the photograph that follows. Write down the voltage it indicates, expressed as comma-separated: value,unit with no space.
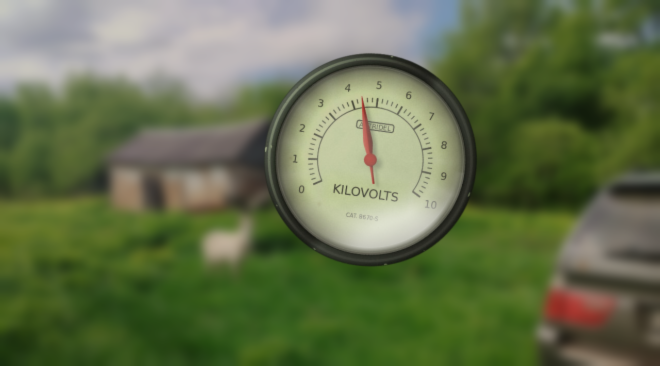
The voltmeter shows 4.4,kV
